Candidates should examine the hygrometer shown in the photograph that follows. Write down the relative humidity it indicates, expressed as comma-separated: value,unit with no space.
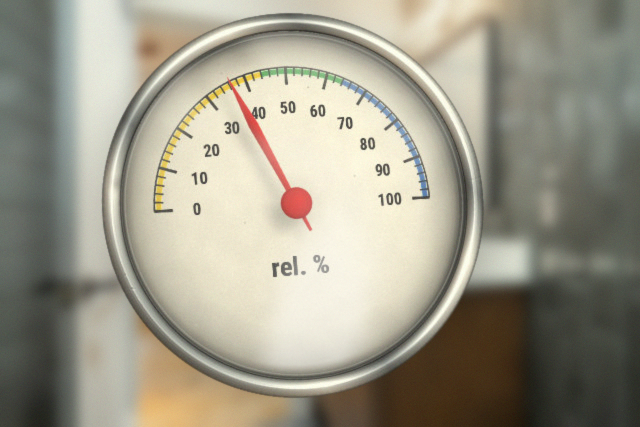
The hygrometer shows 36,%
